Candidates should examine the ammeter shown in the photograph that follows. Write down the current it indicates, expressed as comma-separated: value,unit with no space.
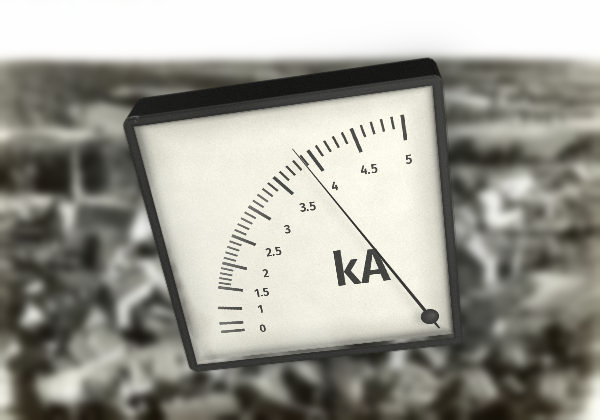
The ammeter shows 3.9,kA
